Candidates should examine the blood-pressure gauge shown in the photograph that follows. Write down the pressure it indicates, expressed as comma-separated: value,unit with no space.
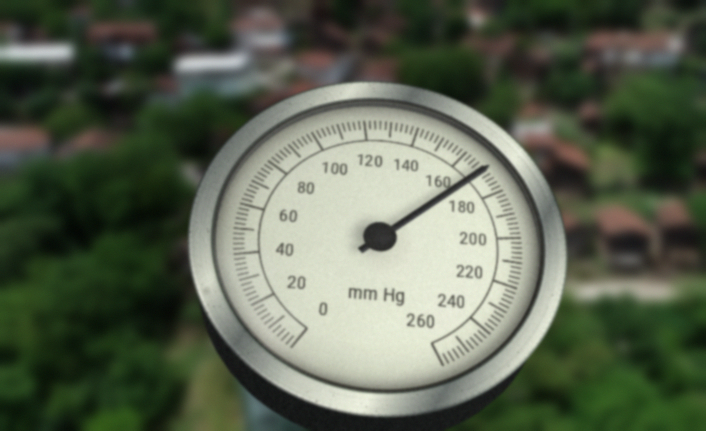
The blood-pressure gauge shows 170,mmHg
